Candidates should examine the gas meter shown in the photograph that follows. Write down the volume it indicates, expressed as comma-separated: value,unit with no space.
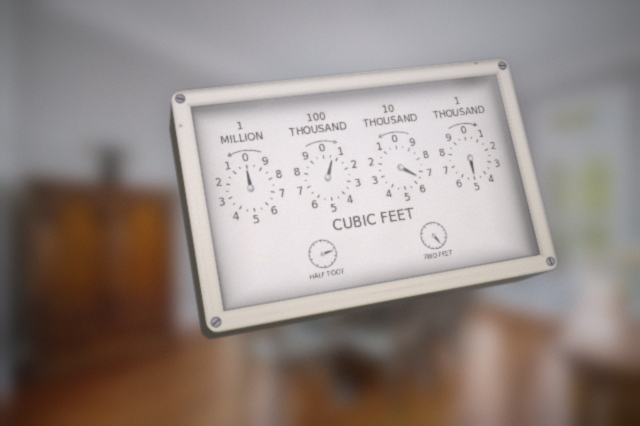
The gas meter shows 6500,ft³
